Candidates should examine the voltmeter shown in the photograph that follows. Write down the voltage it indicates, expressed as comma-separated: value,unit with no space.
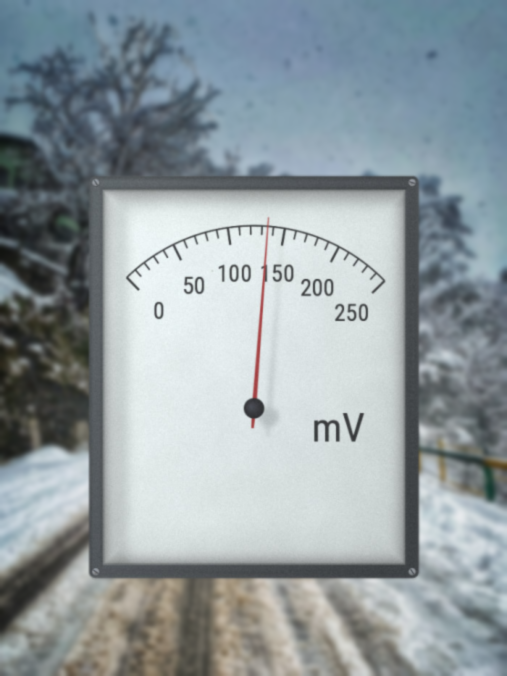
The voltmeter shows 135,mV
